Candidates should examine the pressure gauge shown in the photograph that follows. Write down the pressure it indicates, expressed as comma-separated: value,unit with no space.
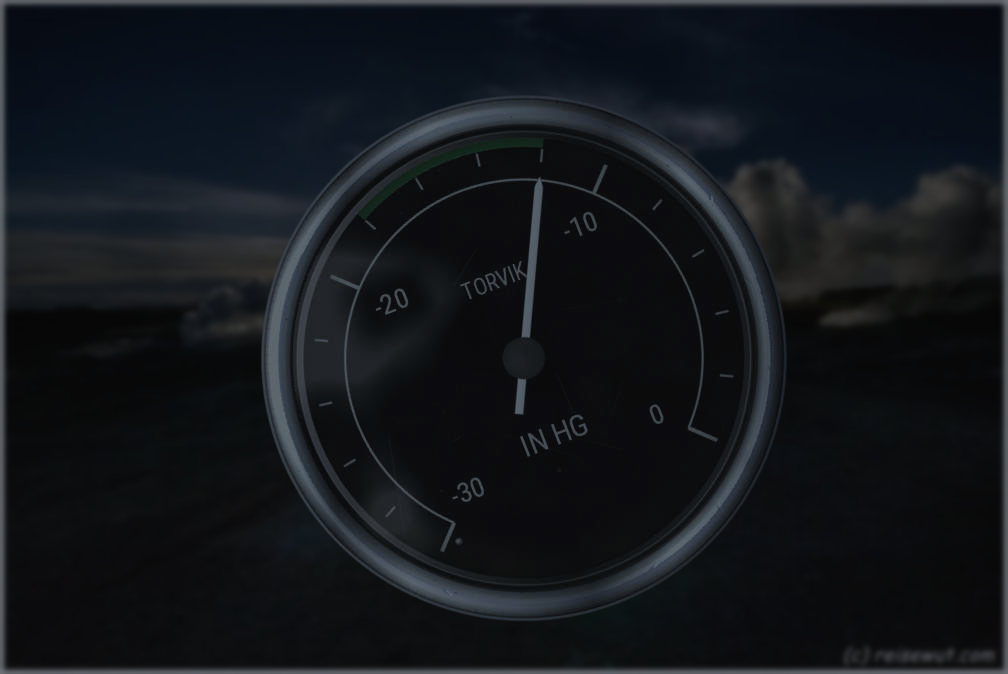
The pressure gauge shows -12,inHg
